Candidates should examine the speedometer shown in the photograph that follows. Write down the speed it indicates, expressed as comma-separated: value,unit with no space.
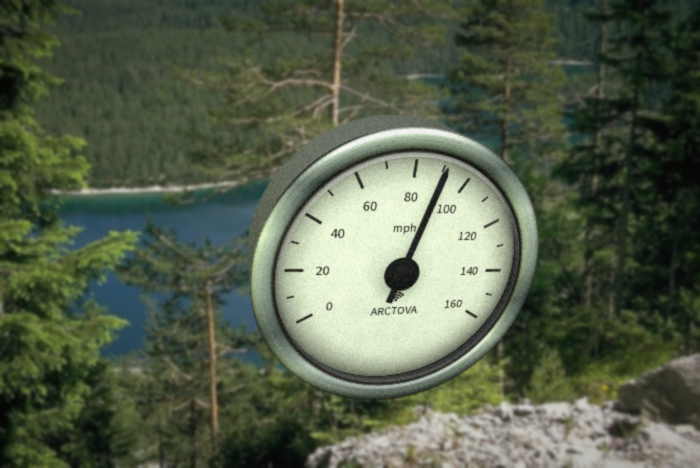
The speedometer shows 90,mph
